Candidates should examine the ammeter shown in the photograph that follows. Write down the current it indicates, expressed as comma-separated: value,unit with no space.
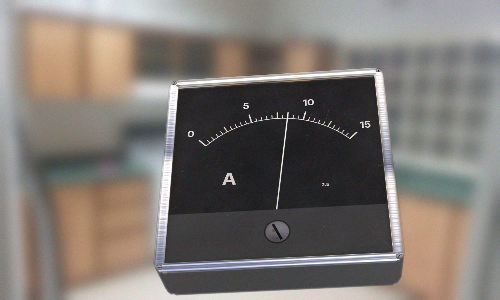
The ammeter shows 8.5,A
